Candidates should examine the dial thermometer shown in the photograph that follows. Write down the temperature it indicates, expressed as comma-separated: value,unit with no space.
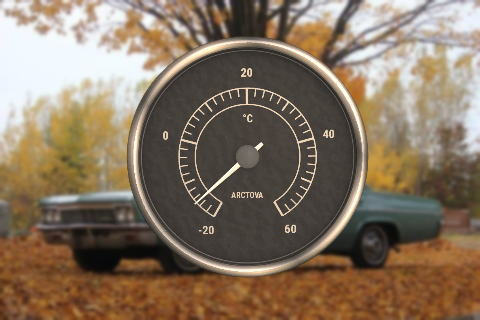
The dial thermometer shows -15,°C
